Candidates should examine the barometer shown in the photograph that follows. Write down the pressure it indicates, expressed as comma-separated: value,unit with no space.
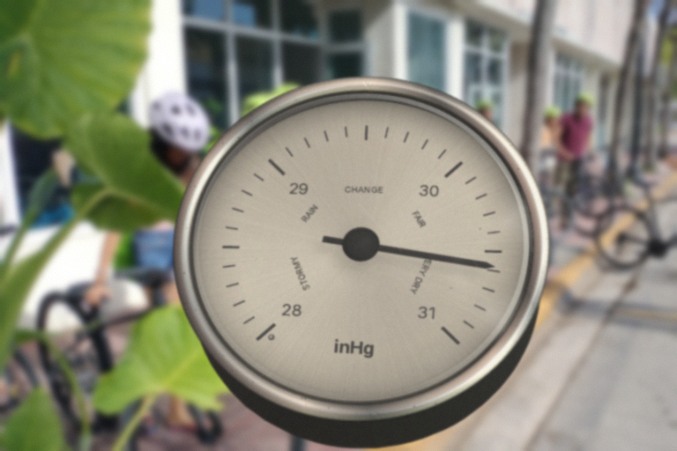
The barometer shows 30.6,inHg
